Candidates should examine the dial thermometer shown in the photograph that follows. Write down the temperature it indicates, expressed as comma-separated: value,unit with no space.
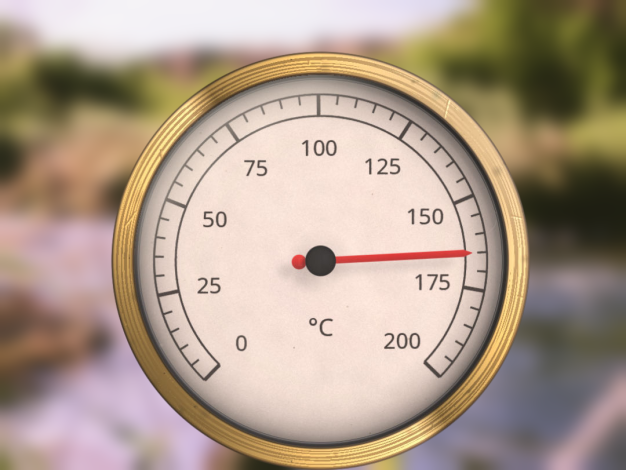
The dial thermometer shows 165,°C
